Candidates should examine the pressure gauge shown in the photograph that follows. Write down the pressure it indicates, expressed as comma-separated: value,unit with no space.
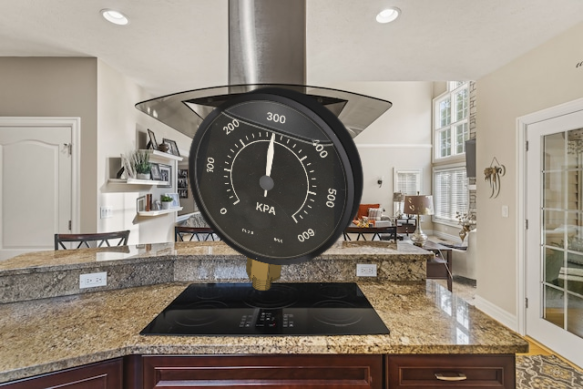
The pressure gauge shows 300,kPa
